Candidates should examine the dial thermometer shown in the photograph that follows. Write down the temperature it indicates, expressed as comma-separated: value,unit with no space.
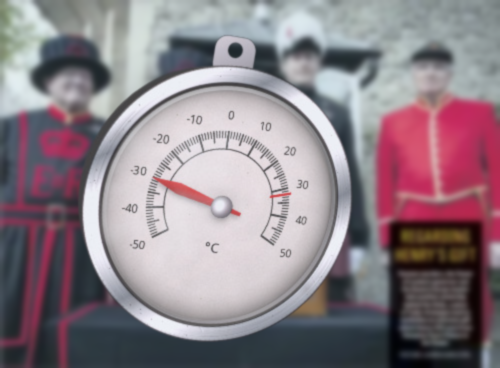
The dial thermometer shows -30,°C
